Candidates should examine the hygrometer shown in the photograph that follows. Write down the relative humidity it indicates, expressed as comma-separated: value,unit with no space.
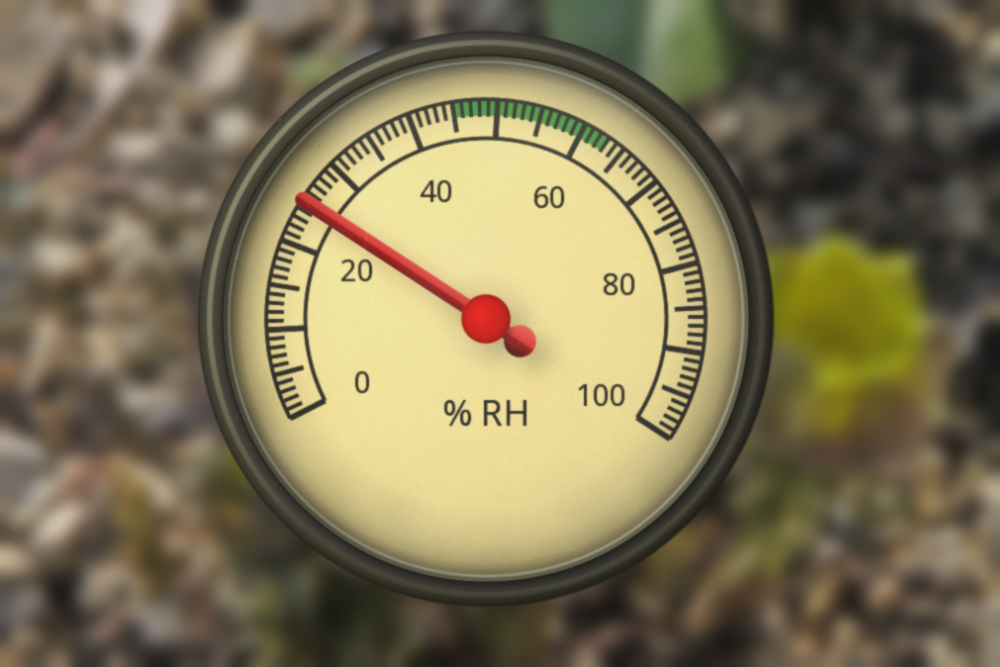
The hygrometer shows 25,%
